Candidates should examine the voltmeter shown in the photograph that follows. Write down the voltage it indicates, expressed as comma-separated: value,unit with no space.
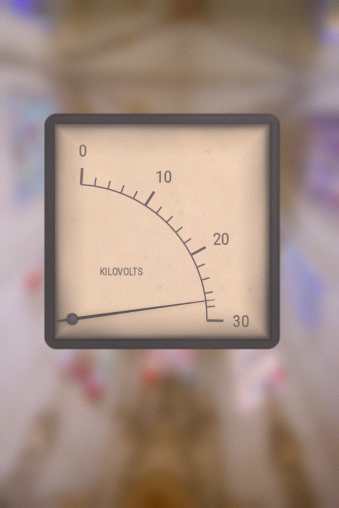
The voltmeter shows 27,kV
